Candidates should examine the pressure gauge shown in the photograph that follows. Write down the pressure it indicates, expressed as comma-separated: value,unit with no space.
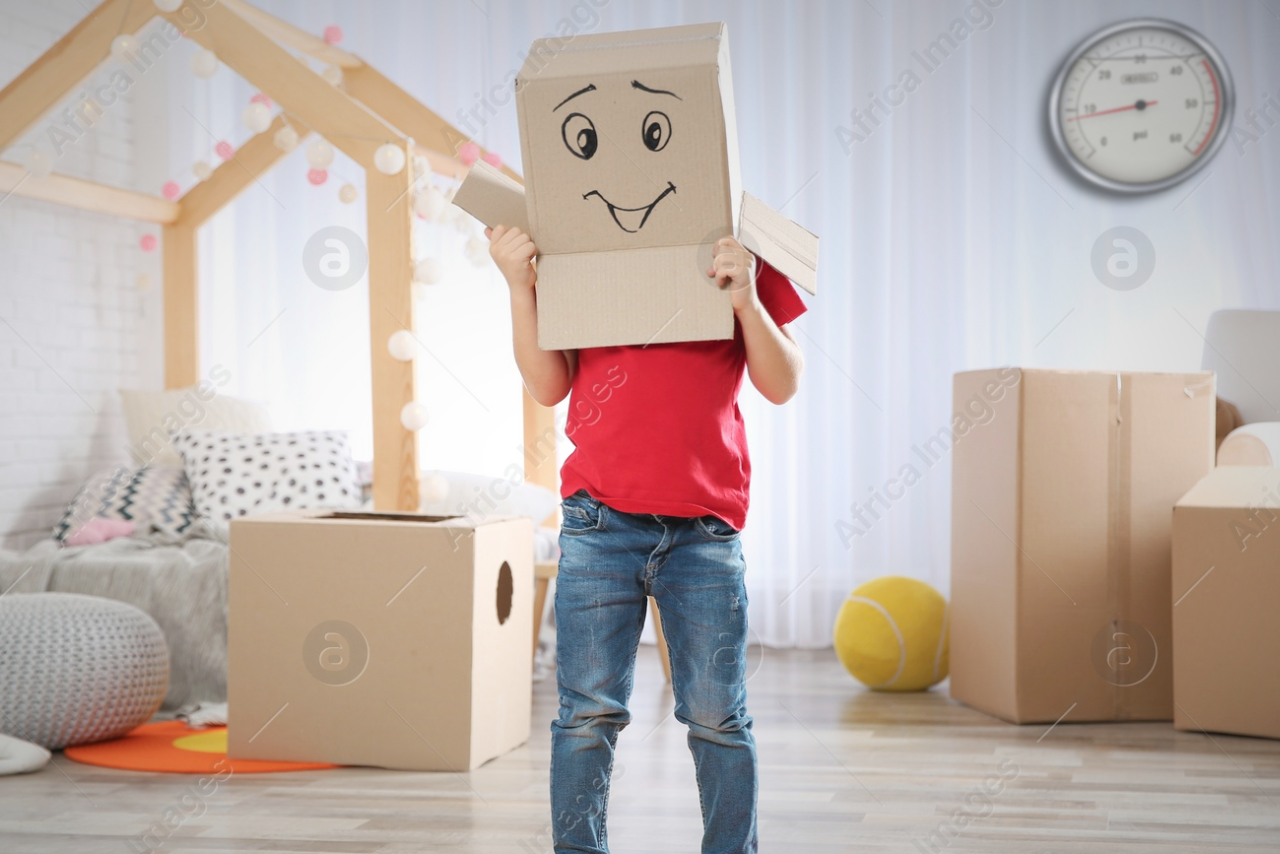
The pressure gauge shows 8,psi
